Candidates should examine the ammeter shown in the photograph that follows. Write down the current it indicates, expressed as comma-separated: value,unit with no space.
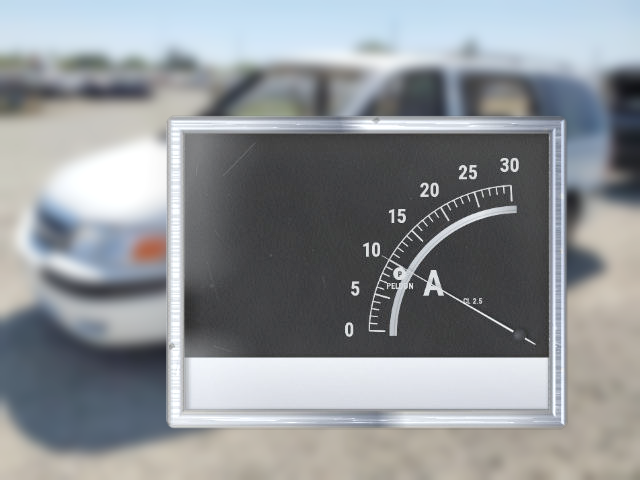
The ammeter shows 10,A
